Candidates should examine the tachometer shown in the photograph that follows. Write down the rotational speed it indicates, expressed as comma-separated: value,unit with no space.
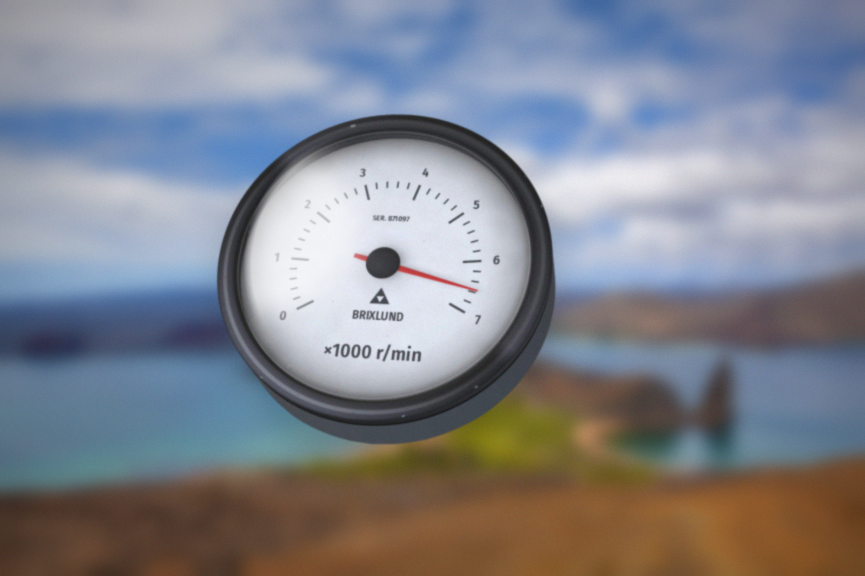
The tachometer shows 6600,rpm
